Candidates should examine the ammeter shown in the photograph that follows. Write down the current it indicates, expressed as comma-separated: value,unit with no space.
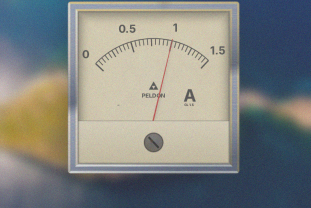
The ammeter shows 1,A
